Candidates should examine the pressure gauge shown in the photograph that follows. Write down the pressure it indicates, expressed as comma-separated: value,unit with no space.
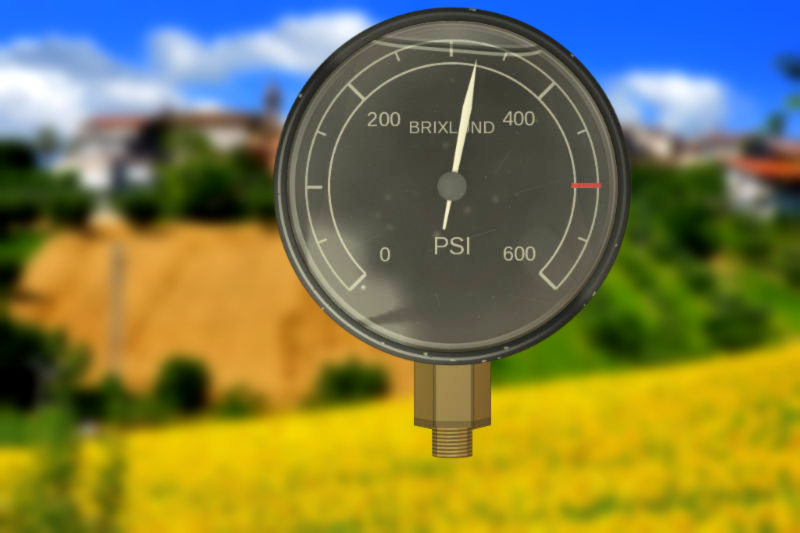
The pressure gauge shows 325,psi
